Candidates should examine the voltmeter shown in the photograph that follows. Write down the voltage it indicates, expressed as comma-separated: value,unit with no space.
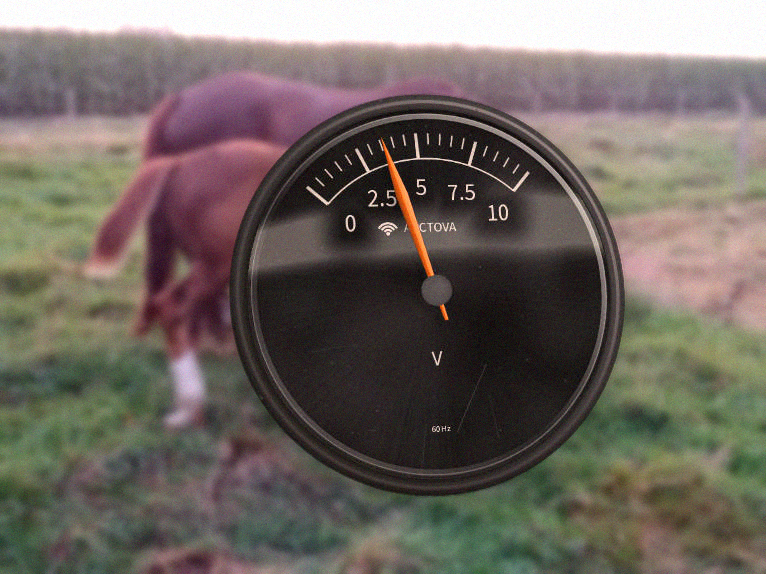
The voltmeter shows 3.5,V
